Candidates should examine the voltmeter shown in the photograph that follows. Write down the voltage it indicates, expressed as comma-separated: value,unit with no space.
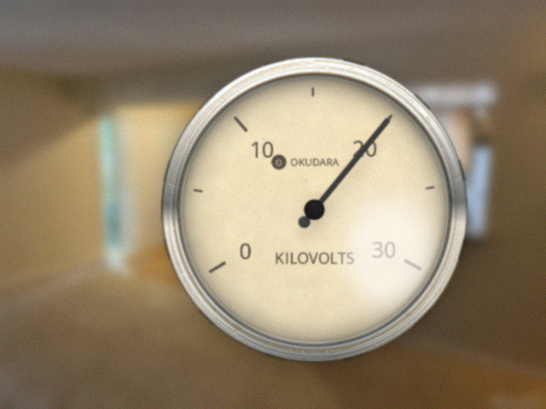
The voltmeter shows 20,kV
